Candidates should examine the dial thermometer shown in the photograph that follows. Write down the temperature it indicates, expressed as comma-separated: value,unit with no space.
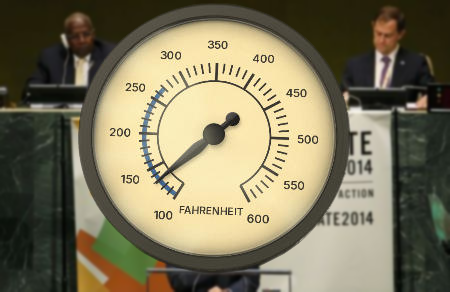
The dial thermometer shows 130,°F
